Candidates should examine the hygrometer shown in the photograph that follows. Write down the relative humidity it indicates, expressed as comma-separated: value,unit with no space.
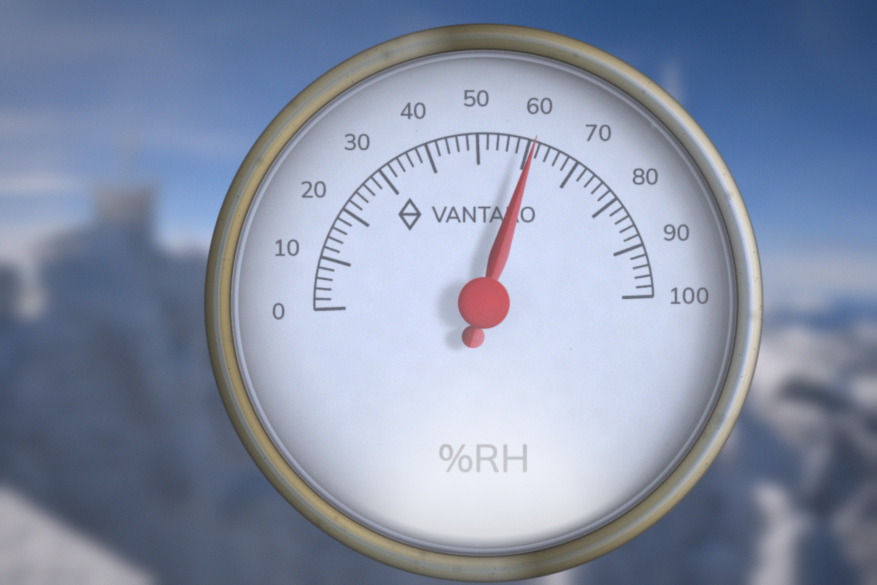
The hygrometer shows 61,%
